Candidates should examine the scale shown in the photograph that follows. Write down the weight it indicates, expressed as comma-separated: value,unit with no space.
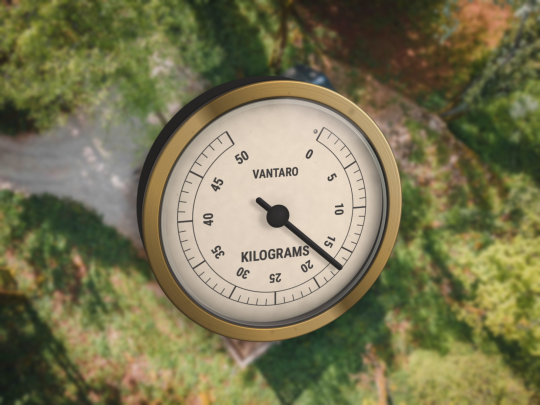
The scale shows 17,kg
